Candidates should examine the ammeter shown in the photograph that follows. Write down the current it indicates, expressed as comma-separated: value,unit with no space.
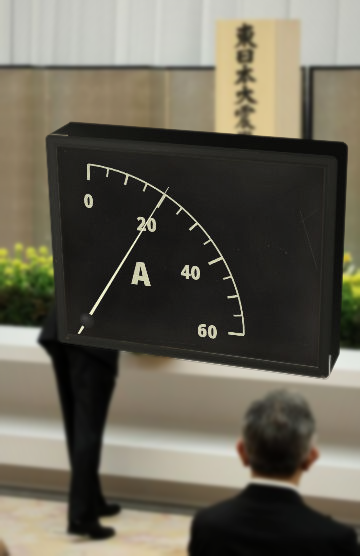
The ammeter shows 20,A
